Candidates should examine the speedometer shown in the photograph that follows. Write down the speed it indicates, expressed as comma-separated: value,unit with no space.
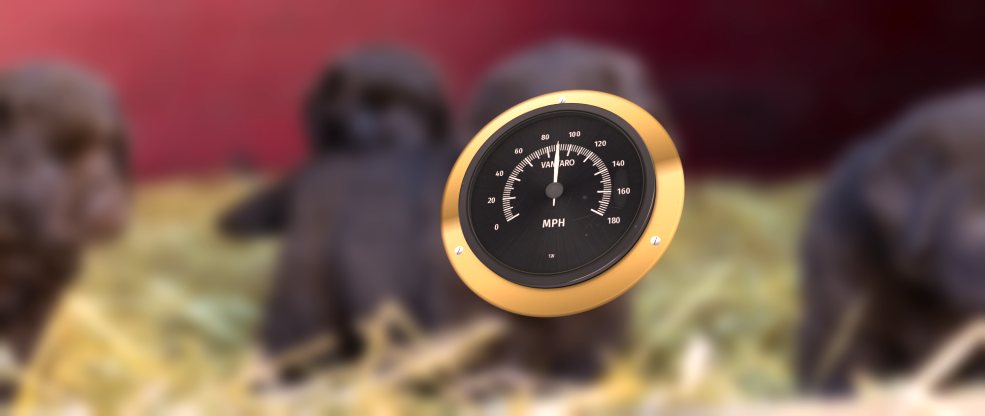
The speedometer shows 90,mph
